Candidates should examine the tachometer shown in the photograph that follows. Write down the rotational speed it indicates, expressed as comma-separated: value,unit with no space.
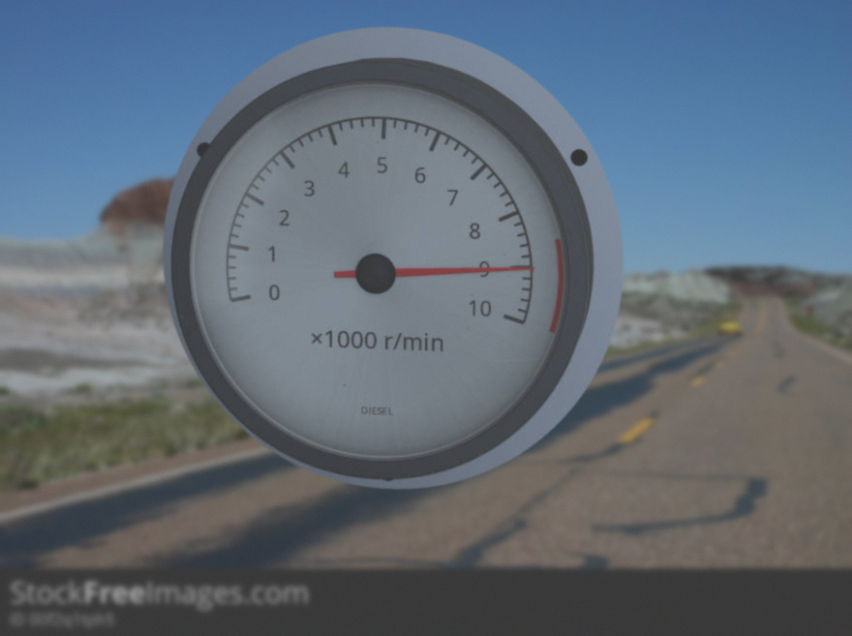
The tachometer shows 9000,rpm
